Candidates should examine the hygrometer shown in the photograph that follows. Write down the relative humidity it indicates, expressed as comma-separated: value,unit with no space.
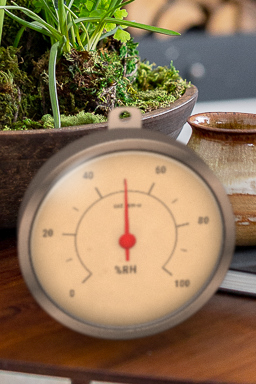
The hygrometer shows 50,%
